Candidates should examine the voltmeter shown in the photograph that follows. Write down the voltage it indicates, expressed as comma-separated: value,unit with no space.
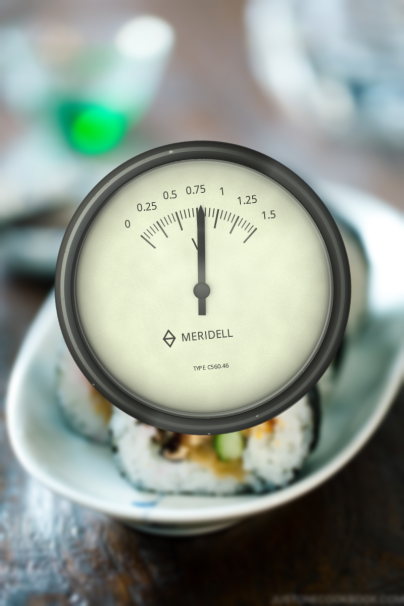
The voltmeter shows 0.8,V
